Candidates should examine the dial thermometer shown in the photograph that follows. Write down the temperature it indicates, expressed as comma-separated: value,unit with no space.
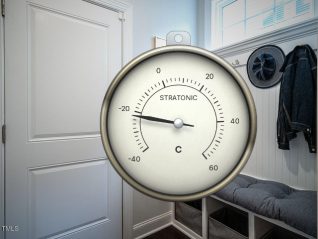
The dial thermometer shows -22,°C
